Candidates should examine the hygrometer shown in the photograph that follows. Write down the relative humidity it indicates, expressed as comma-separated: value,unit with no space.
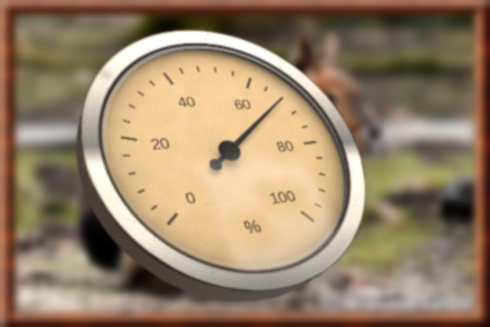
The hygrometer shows 68,%
